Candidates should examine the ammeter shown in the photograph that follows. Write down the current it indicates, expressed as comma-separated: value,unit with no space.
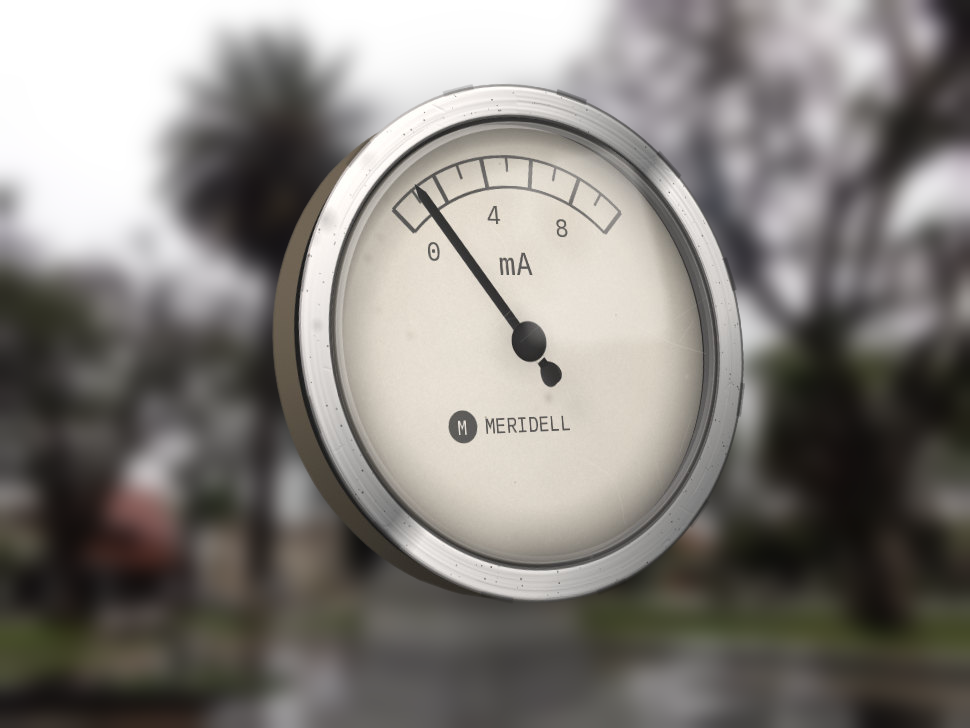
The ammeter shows 1,mA
